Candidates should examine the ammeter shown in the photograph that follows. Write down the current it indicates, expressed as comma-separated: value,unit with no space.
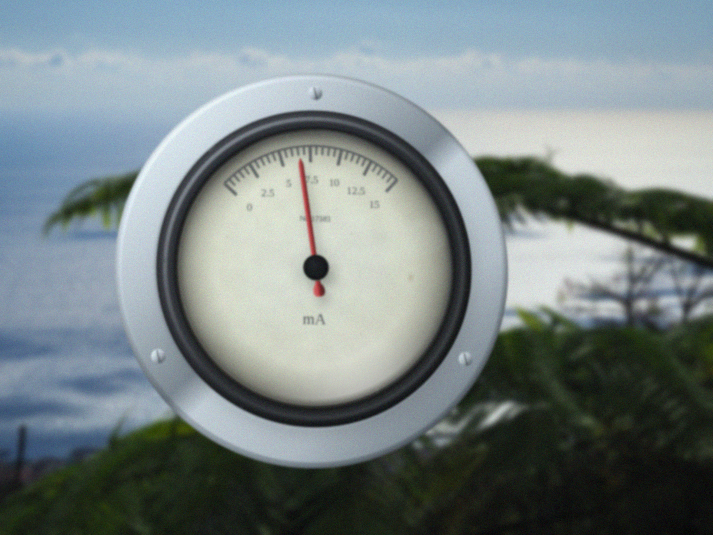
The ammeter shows 6.5,mA
